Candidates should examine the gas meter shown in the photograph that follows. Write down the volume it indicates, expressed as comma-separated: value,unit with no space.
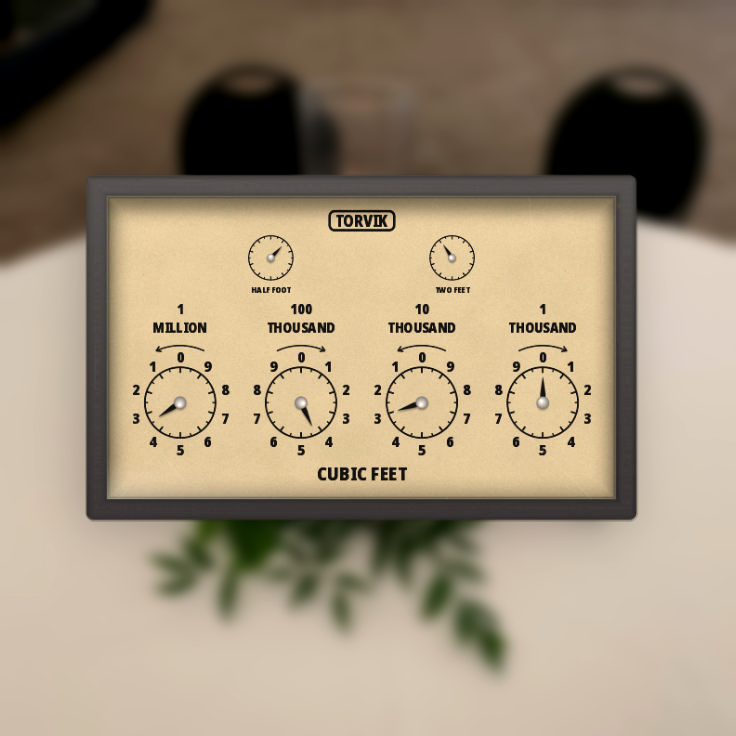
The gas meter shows 343000,ft³
